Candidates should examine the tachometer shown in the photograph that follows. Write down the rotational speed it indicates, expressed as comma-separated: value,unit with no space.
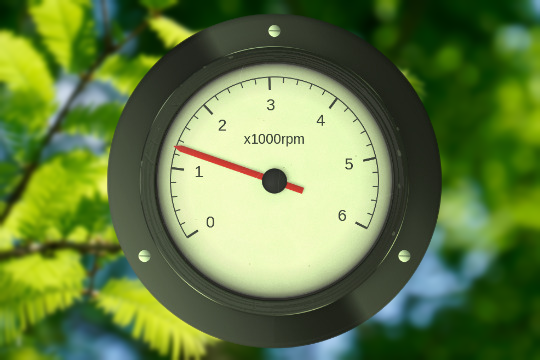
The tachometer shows 1300,rpm
